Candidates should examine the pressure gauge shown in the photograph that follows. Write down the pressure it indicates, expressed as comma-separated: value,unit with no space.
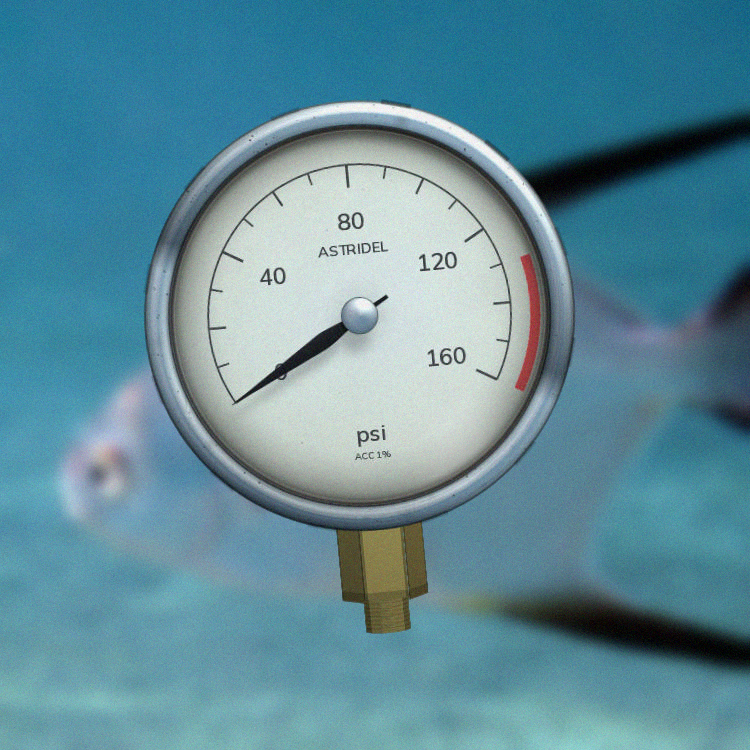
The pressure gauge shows 0,psi
